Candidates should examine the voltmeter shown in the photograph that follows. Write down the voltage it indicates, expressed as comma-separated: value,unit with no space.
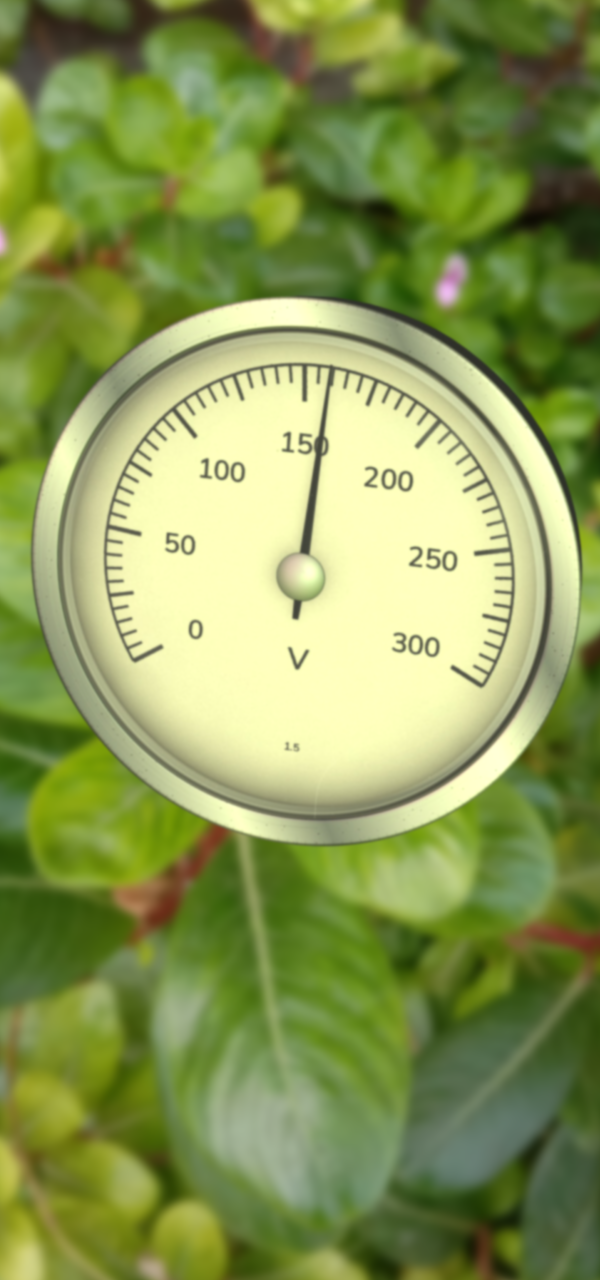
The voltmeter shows 160,V
